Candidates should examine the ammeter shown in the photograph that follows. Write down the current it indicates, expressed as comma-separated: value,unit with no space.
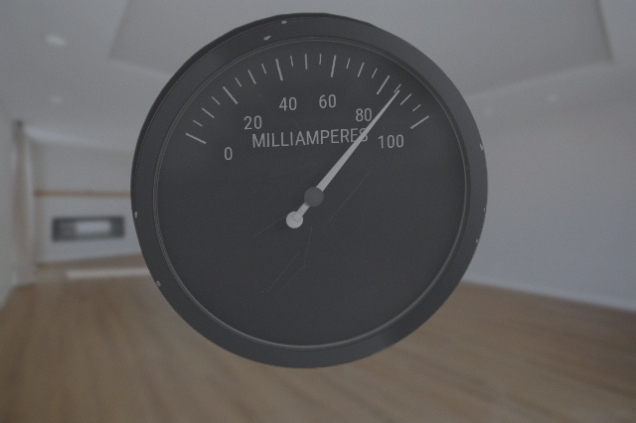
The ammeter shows 85,mA
